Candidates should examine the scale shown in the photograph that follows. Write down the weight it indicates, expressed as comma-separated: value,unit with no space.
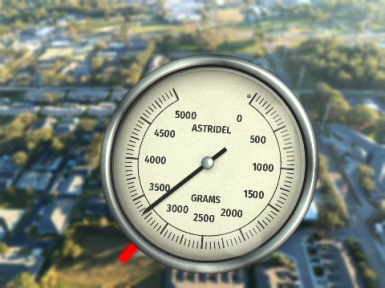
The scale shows 3300,g
